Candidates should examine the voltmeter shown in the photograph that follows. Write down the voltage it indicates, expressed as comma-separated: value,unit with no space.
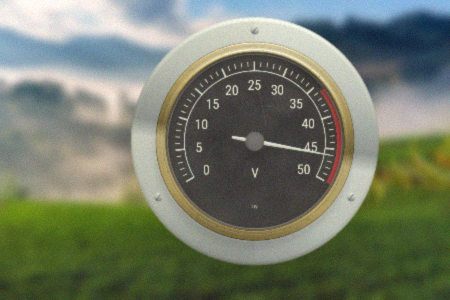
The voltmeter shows 46,V
